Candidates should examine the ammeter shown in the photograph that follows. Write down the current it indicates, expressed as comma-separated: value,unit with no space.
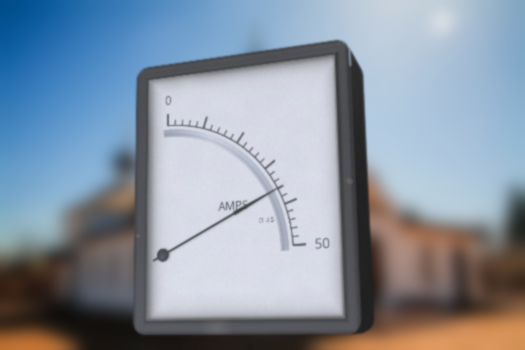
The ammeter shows 36,A
